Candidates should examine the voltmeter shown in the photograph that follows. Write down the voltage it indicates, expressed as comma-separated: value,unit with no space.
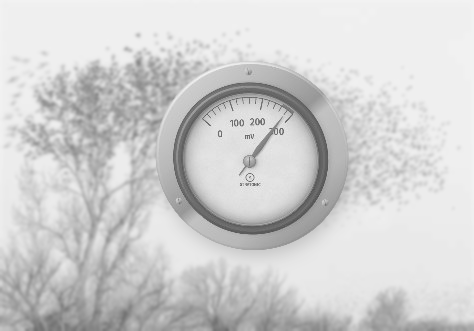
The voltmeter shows 280,mV
